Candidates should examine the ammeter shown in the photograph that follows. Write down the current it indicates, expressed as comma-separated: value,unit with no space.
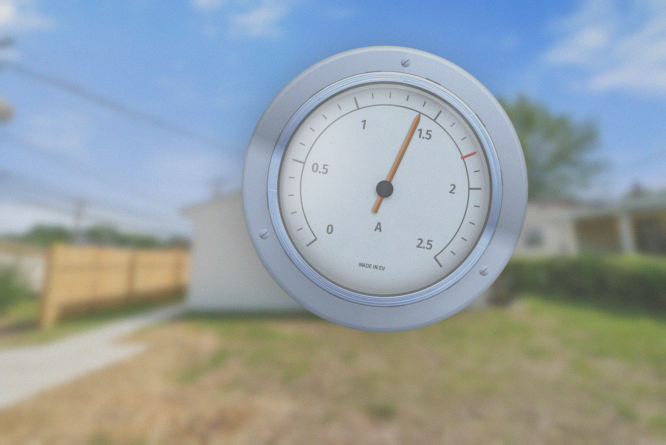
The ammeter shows 1.4,A
